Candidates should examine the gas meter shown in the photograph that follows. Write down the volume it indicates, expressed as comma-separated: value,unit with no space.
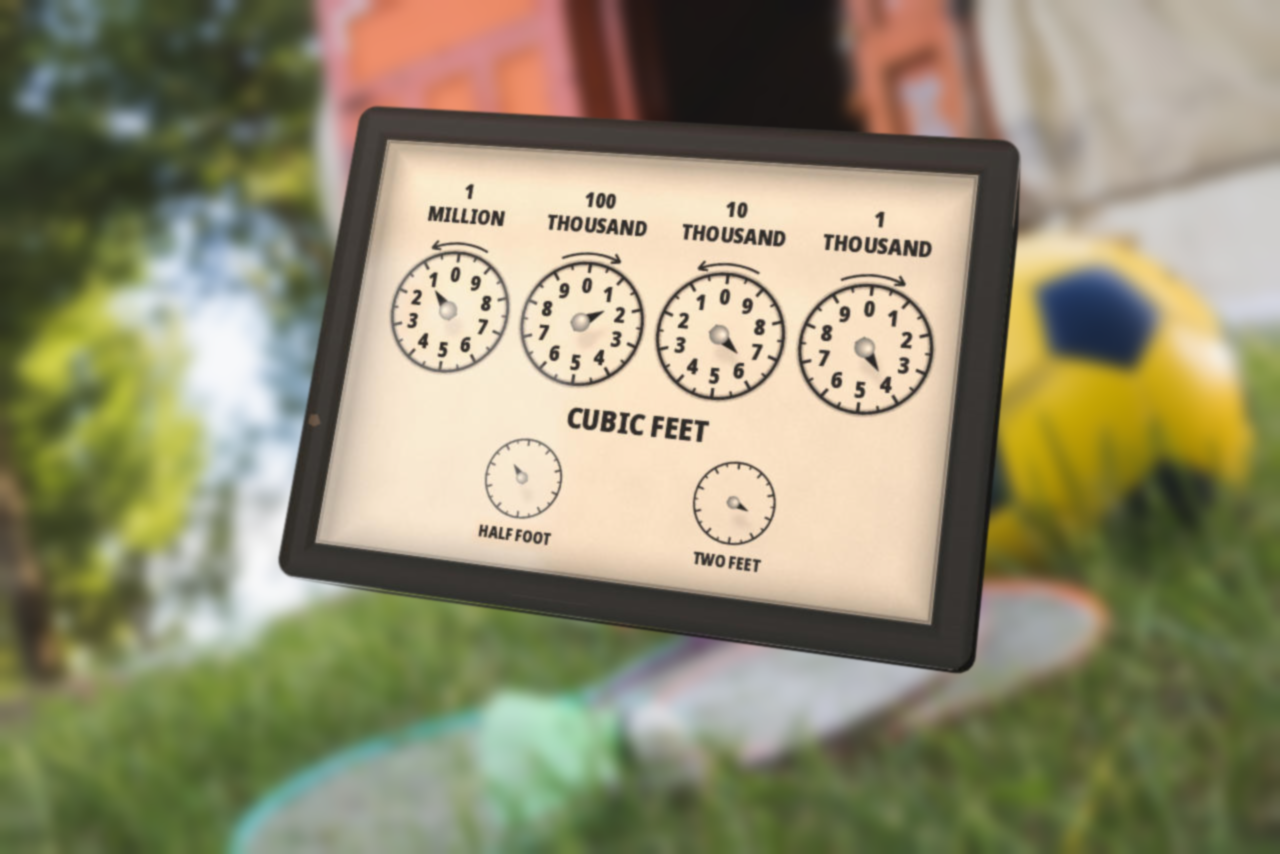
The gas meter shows 116400,ft³
